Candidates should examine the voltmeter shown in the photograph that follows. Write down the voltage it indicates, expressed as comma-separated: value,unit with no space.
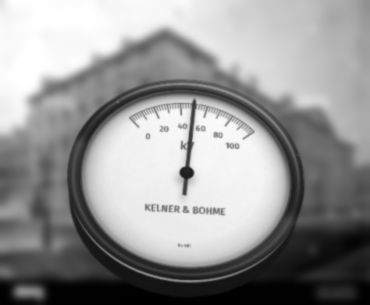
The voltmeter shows 50,kV
